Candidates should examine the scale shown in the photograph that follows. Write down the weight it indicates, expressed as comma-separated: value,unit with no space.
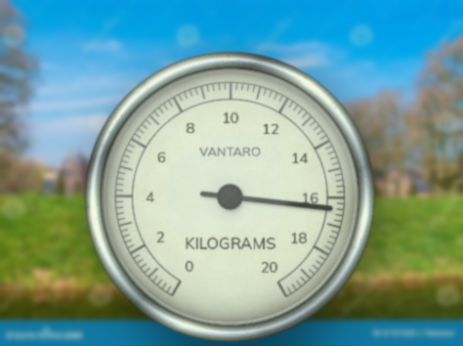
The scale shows 16.4,kg
